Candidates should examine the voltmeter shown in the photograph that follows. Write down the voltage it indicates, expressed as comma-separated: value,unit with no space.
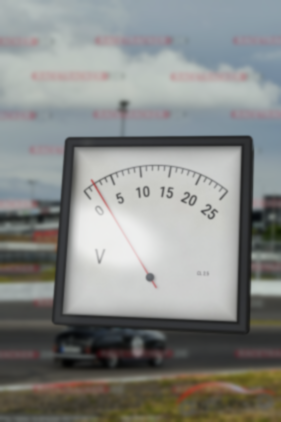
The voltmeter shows 2,V
